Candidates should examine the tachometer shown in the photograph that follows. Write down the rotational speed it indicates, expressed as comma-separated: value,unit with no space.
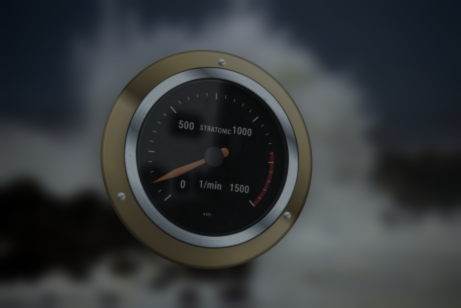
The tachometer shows 100,rpm
